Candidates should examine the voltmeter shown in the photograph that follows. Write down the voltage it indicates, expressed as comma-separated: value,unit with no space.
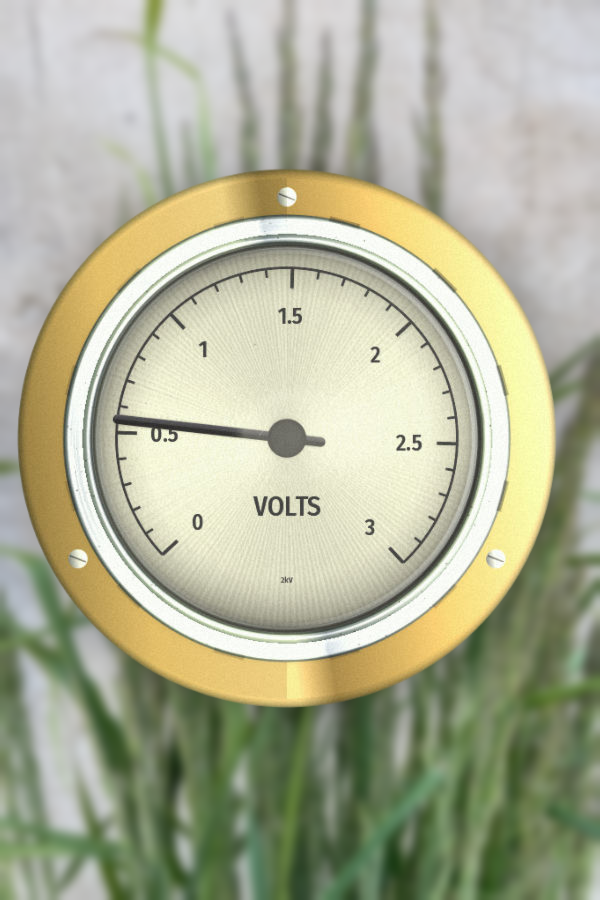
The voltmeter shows 0.55,V
